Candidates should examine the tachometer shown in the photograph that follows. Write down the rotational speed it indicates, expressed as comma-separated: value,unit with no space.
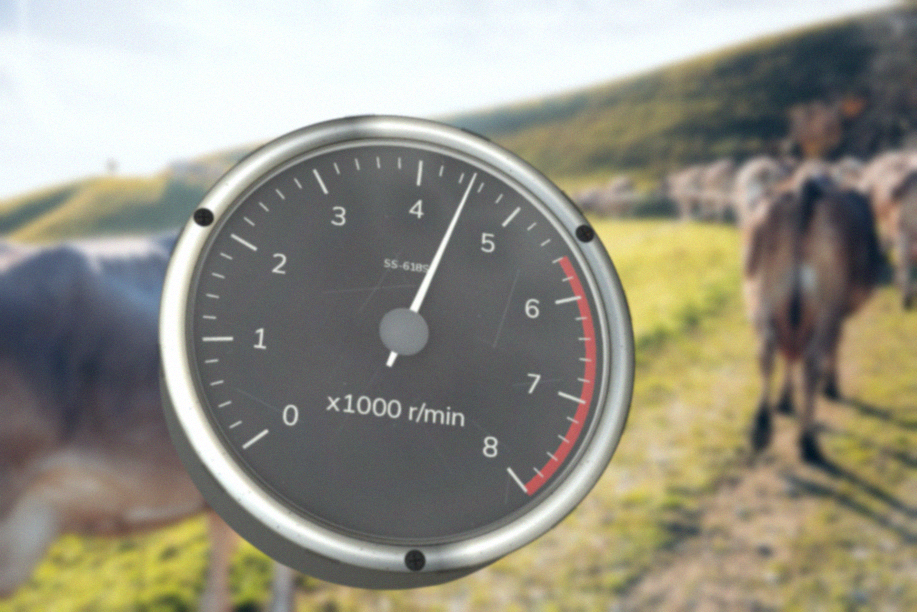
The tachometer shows 4500,rpm
